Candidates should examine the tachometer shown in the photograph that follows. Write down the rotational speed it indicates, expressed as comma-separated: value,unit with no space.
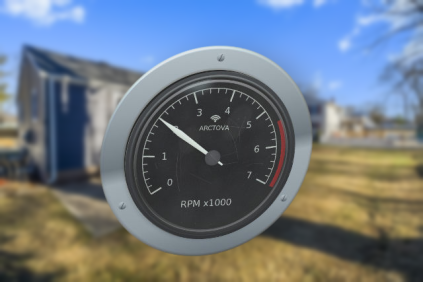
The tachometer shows 2000,rpm
